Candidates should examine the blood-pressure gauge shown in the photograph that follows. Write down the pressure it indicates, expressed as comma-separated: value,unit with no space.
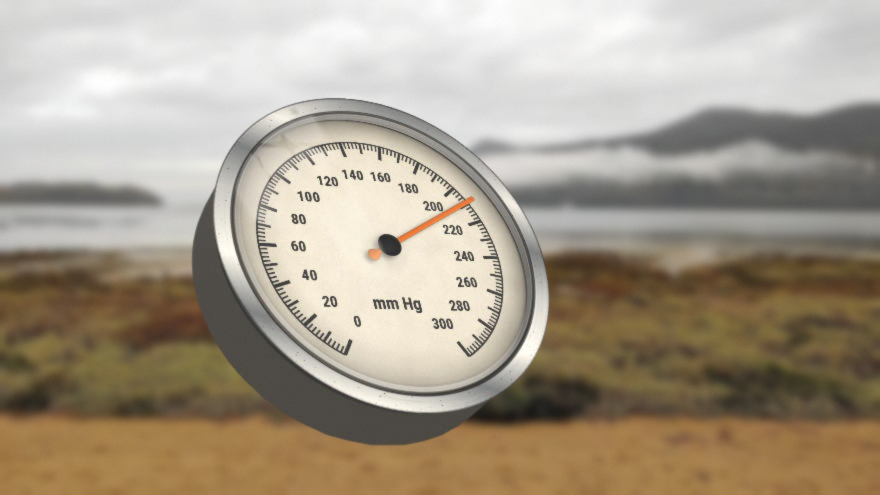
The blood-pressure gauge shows 210,mmHg
